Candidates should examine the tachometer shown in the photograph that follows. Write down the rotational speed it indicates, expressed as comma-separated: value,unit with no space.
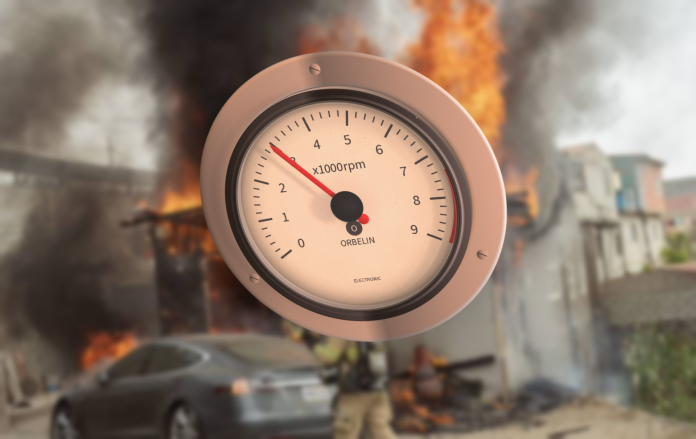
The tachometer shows 3000,rpm
